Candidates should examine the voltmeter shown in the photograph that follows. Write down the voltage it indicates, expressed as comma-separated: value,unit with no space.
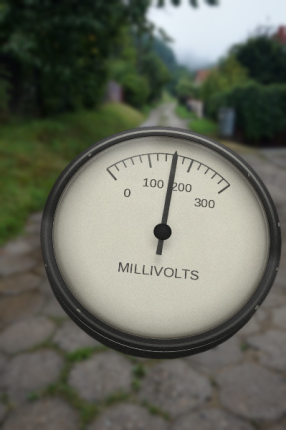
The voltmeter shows 160,mV
